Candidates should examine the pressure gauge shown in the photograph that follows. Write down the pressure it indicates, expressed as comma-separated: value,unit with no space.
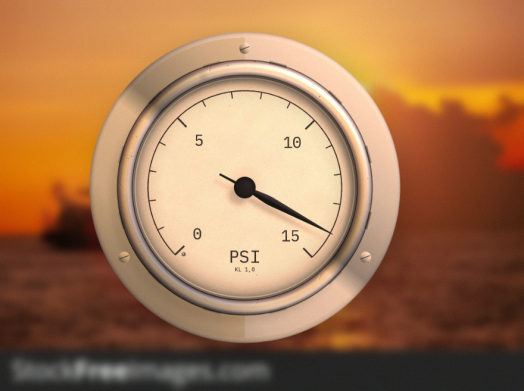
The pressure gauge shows 14,psi
